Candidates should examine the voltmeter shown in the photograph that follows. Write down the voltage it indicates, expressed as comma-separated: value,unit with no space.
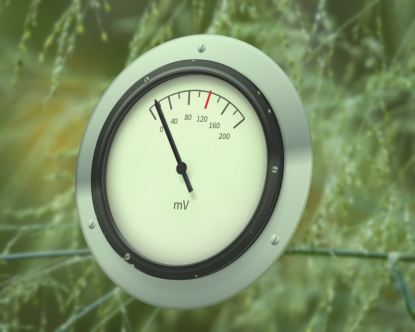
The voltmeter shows 20,mV
